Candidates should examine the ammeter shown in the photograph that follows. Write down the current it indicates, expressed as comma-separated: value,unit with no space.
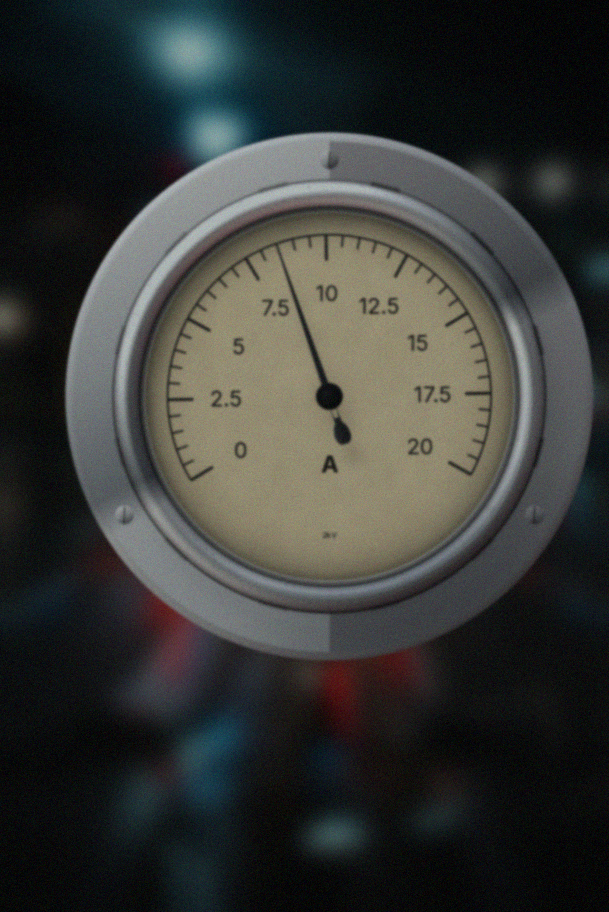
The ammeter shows 8.5,A
